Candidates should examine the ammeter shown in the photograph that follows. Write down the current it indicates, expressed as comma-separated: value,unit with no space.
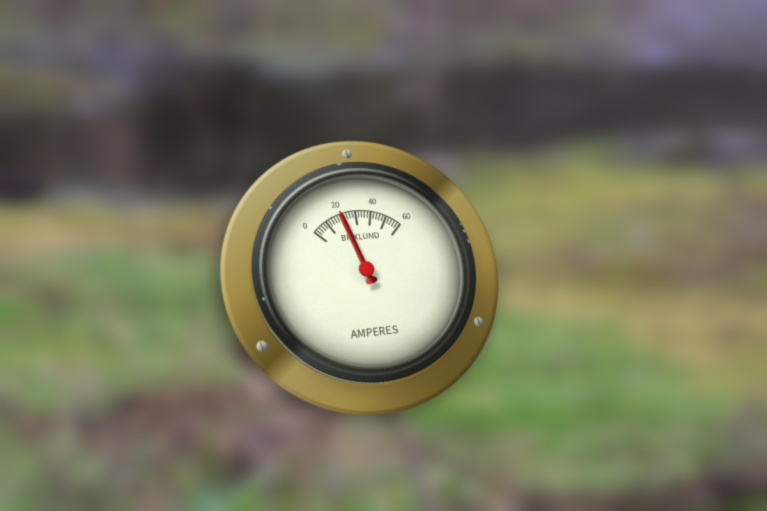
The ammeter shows 20,A
